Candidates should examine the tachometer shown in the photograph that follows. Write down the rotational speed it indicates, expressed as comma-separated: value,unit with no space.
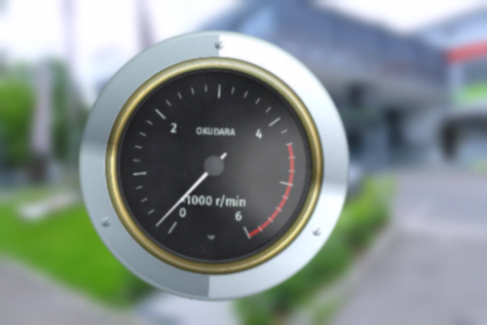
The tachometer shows 200,rpm
